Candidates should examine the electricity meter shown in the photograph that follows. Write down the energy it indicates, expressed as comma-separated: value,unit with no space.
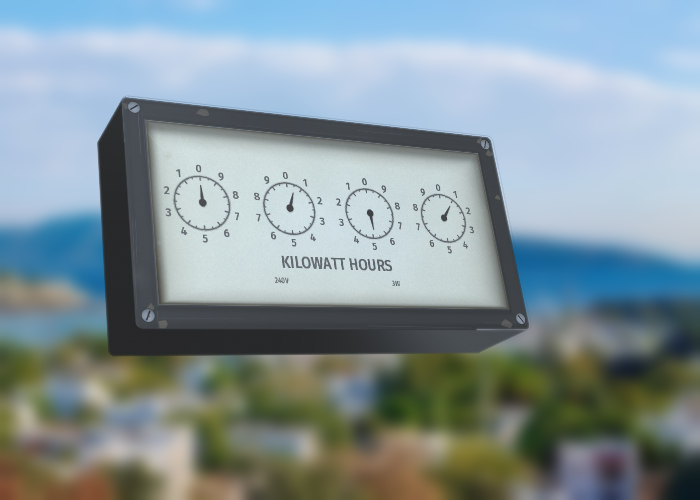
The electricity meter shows 51,kWh
